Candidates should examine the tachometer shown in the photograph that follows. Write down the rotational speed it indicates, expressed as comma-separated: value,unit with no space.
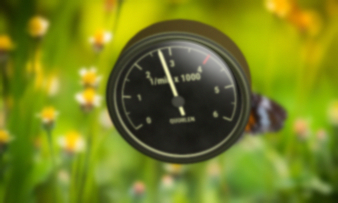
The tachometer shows 2750,rpm
